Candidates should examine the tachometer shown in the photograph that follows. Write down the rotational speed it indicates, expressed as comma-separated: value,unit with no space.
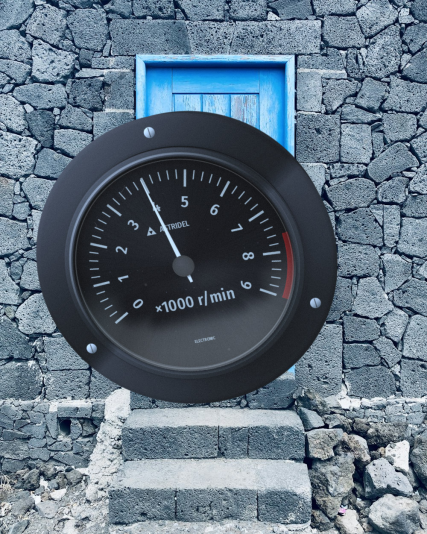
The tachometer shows 4000,rpm
